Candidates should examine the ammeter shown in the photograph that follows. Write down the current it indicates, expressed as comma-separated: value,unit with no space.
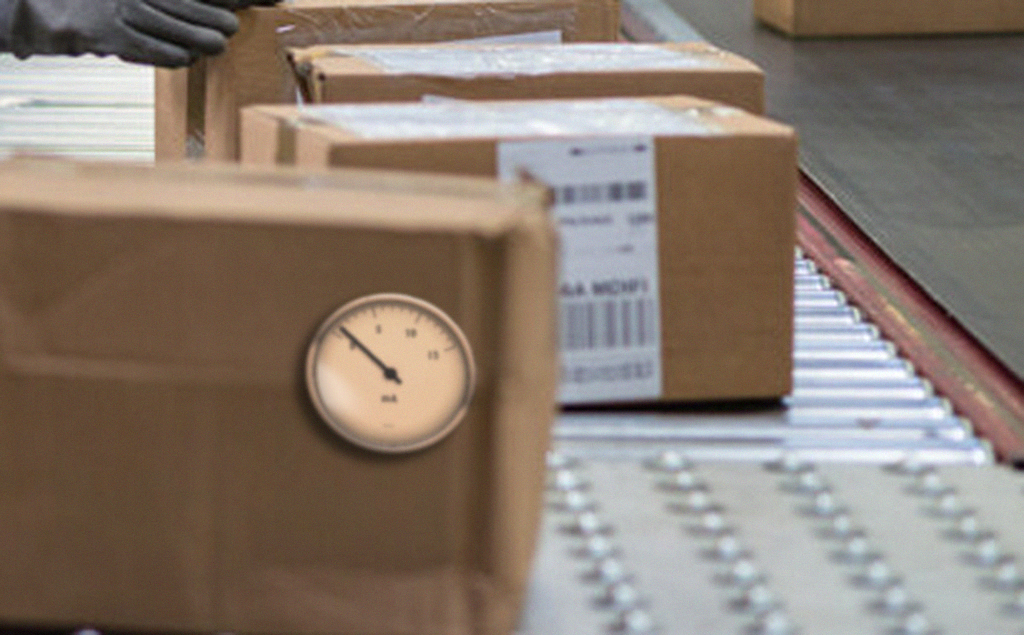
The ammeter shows 1,mA
